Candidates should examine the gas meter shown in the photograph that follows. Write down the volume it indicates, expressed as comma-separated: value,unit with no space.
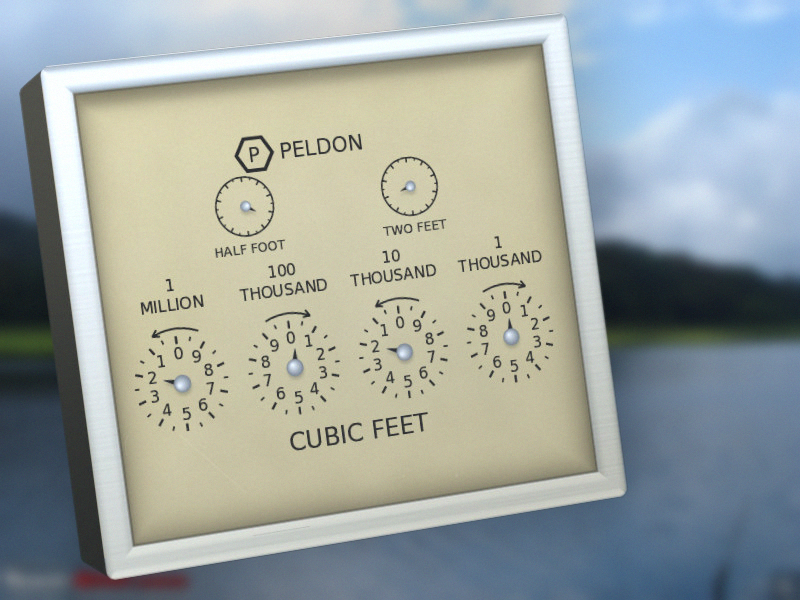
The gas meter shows 202000,ft³
